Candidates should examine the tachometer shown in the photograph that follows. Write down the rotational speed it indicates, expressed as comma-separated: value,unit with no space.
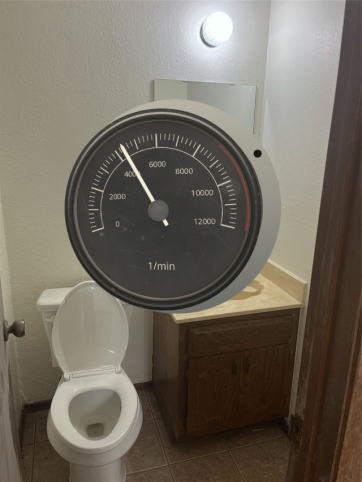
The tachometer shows 4400,rpm
